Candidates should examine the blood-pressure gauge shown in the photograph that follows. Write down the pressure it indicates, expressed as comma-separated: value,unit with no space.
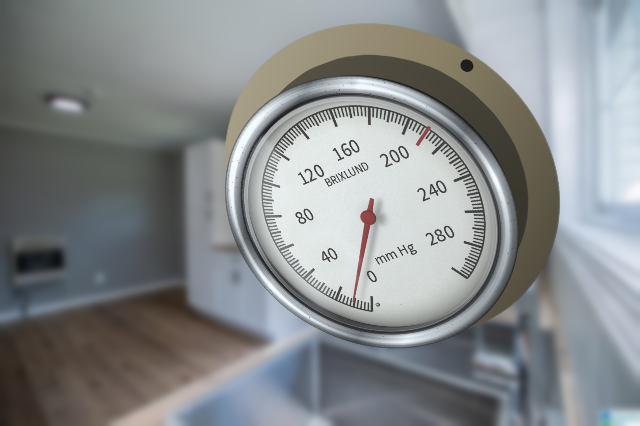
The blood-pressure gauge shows 10,mmHg
